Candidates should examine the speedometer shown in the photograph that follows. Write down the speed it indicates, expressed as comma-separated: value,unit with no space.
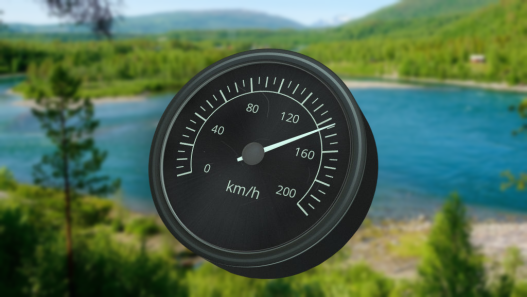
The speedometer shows 145,km/h
